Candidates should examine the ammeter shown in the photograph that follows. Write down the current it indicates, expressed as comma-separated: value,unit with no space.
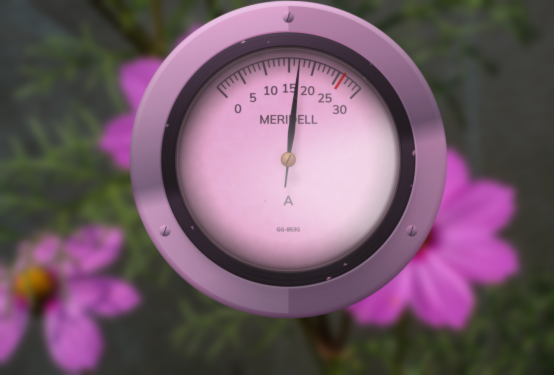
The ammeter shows 17,A
